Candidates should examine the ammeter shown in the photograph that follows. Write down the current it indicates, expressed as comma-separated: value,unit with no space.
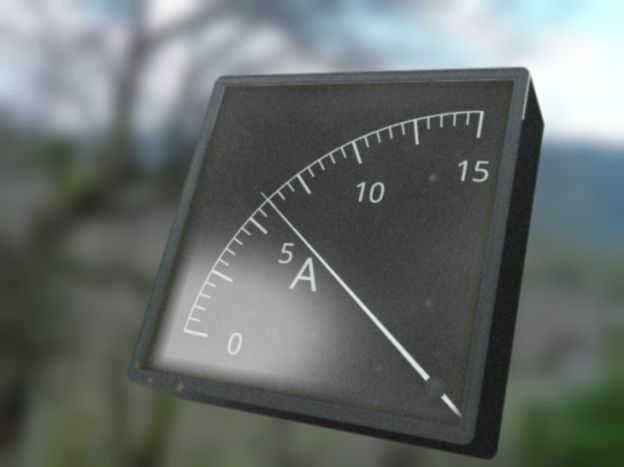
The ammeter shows 6,A
